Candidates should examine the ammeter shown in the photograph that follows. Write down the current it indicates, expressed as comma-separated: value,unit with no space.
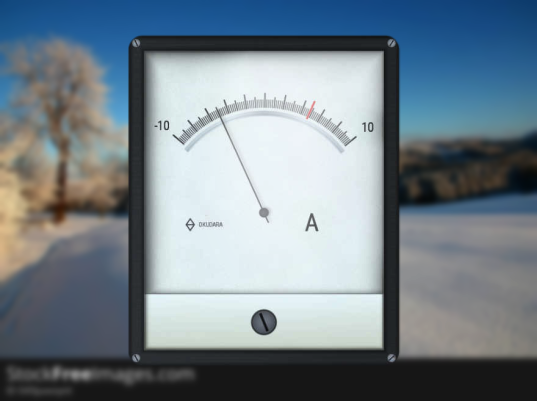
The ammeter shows -5,A
